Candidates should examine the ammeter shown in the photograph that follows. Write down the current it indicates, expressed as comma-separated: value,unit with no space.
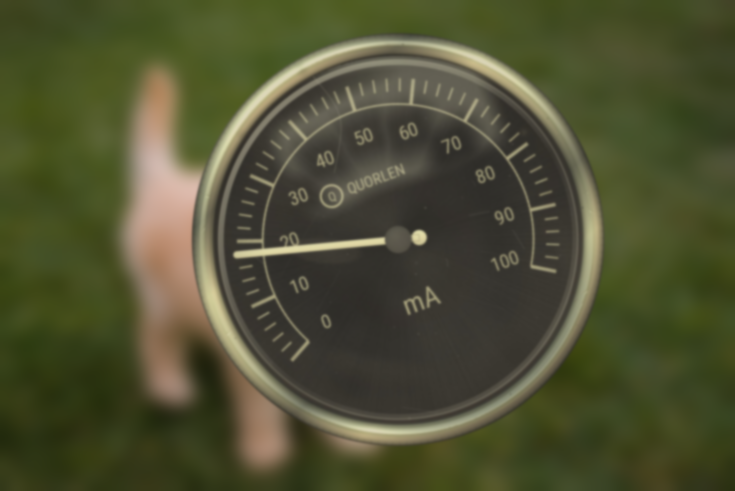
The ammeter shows 18,mA
